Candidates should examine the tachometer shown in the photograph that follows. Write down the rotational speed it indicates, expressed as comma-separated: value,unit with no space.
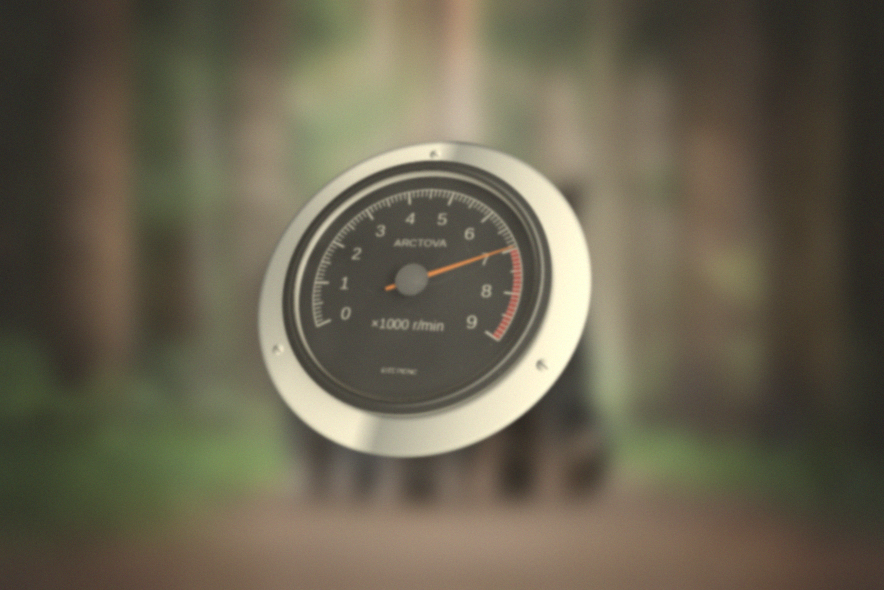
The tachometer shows 7000,rpm
